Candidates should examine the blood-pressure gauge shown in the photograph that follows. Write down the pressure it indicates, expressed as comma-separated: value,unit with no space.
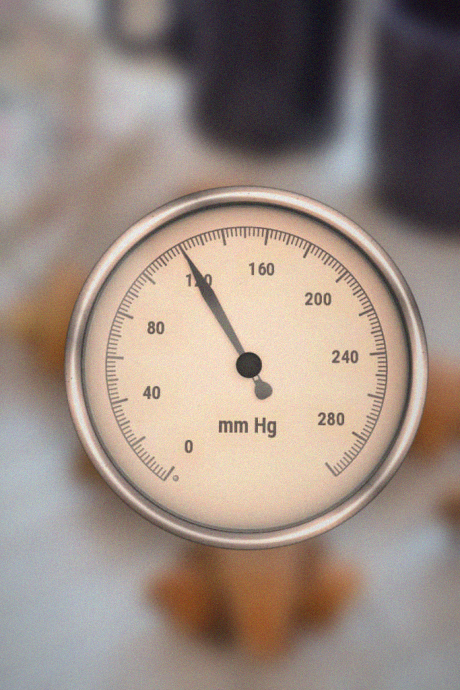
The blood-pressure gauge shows 120,mmHg
